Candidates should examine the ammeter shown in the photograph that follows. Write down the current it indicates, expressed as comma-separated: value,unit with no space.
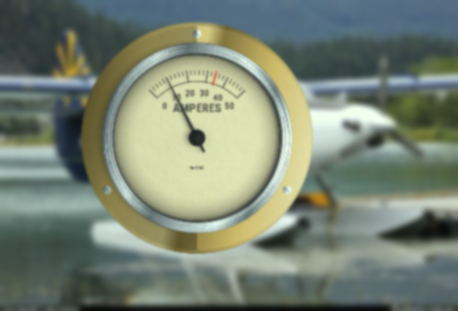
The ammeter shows 10,A
